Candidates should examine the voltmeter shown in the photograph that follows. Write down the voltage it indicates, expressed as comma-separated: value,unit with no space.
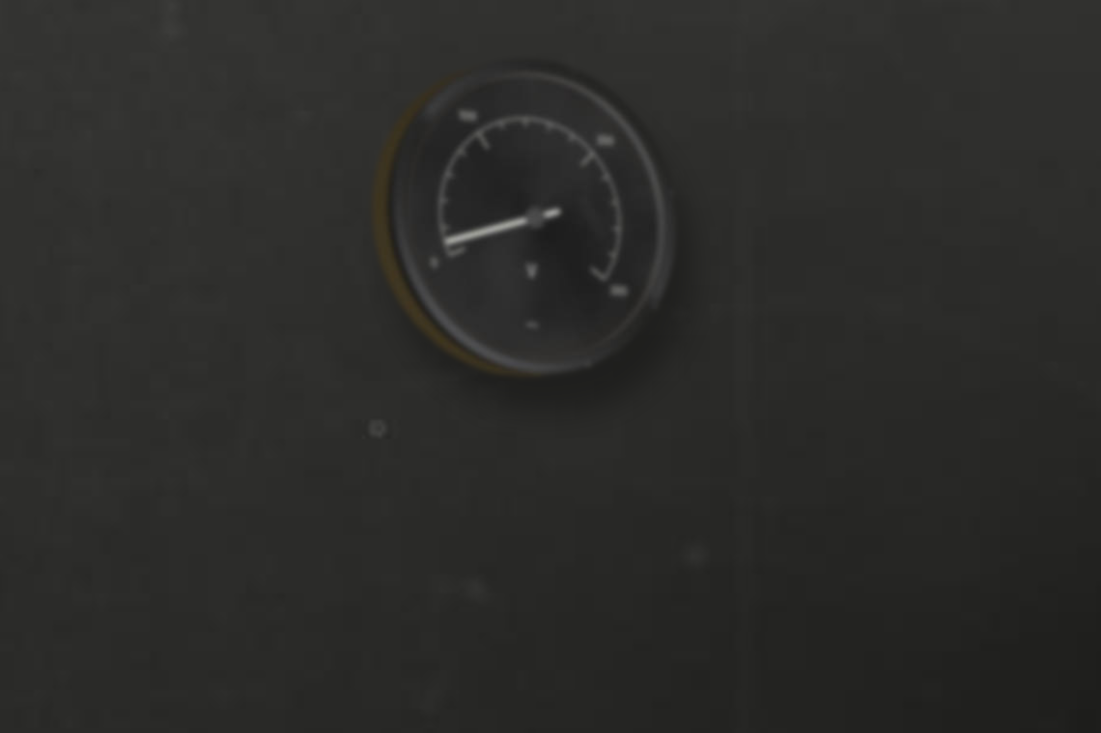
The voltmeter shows 10,V
